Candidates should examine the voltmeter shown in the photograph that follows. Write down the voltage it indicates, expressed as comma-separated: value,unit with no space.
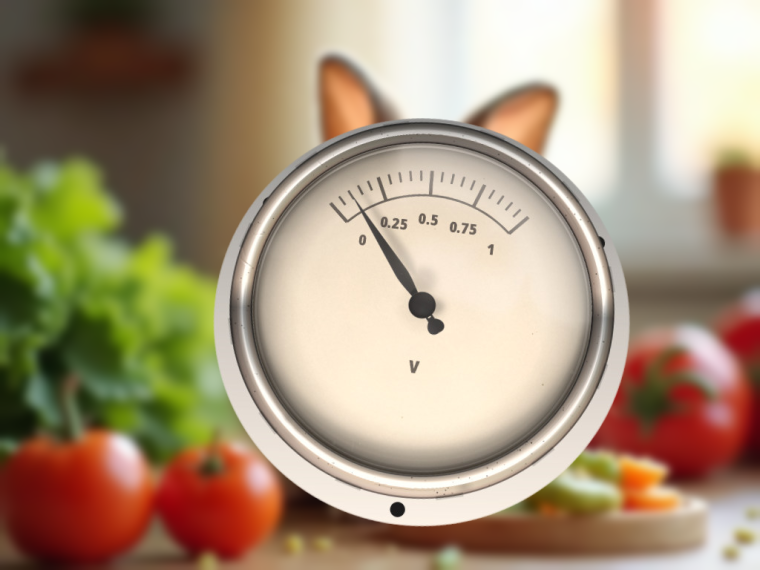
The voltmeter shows 0.1,V
